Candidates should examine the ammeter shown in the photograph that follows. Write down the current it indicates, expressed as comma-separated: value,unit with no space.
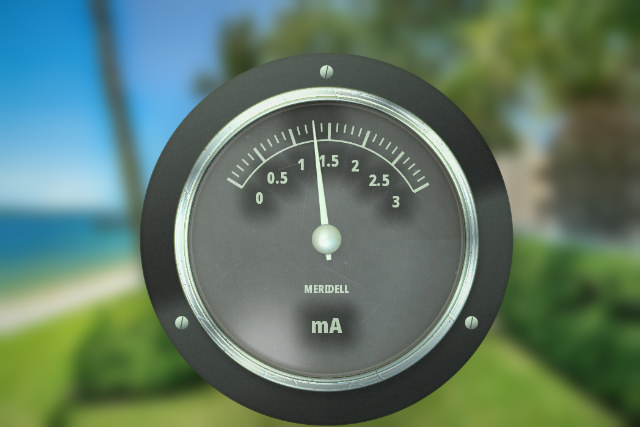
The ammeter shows 1.3,mA
